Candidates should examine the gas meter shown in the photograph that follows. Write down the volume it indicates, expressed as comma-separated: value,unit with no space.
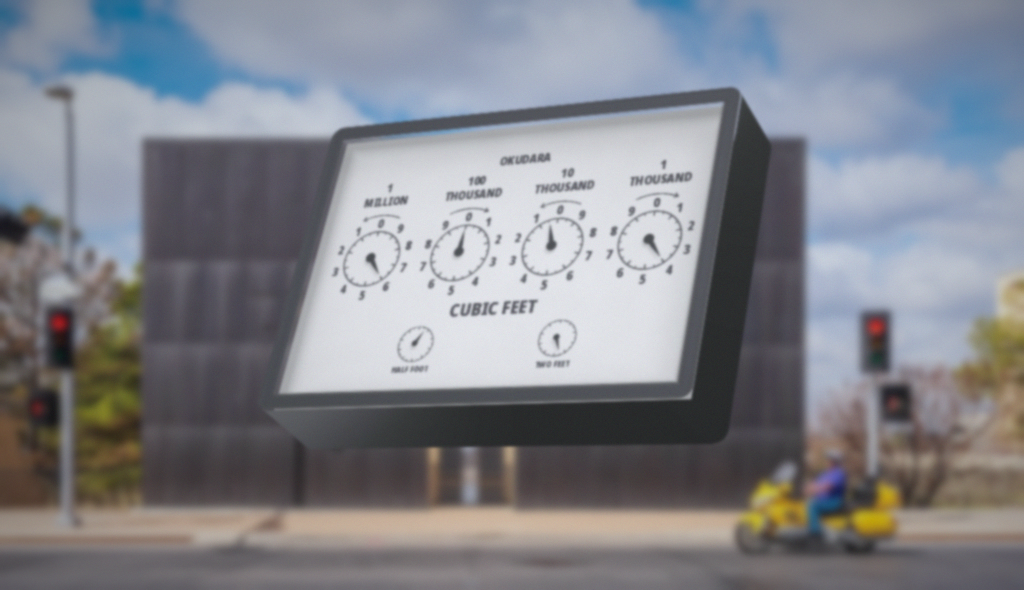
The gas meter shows 600400,ft³
